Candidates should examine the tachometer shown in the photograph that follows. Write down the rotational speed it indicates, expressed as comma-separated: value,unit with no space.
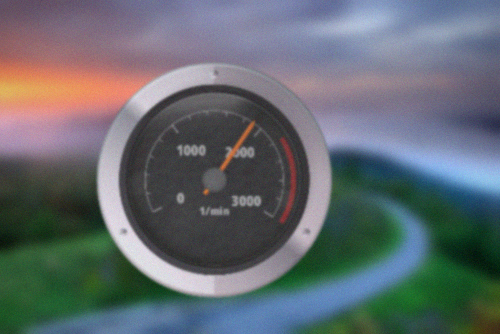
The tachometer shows 1900,rpm
